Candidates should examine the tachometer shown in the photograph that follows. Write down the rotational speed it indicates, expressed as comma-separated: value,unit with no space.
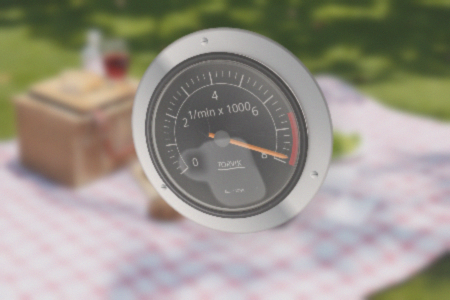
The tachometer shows 7800,rpm
